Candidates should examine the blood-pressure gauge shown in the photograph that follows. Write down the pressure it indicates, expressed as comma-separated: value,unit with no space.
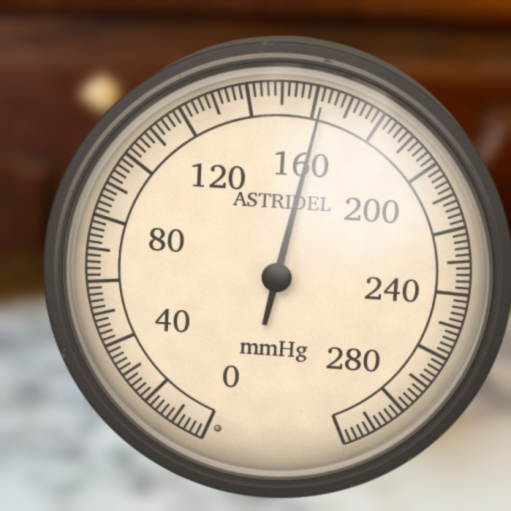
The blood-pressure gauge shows 162,mmHg
